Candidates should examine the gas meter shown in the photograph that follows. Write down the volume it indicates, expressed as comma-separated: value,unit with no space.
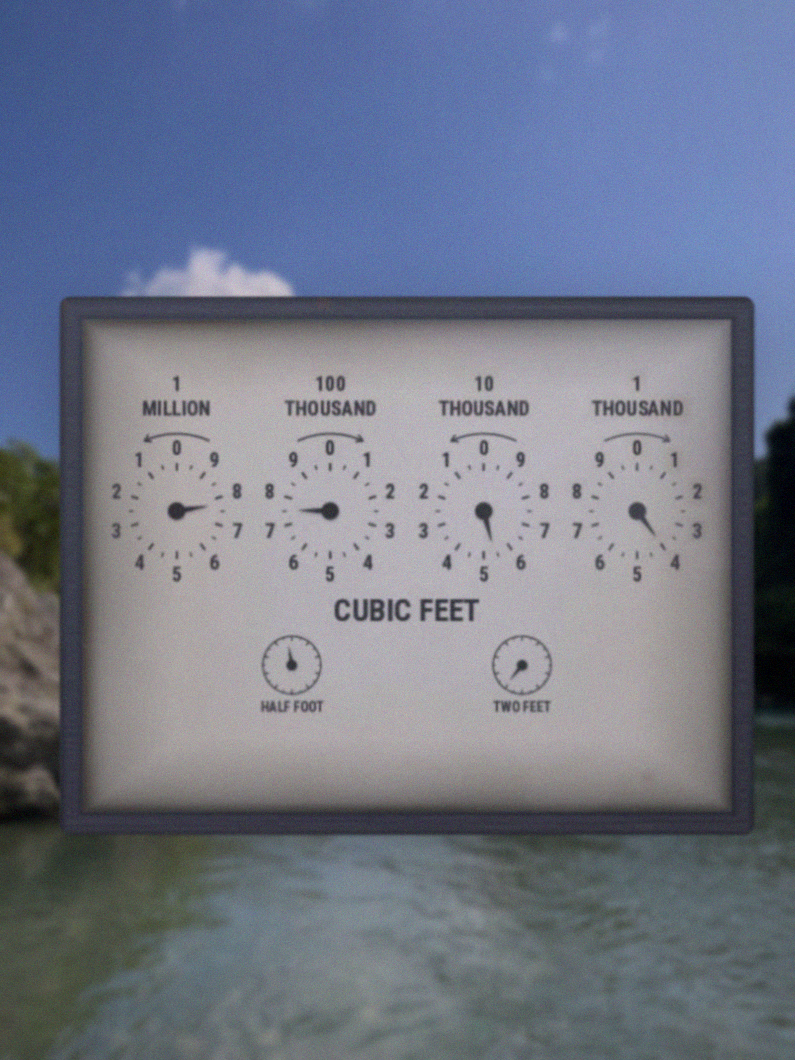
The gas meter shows 775400,ft³
